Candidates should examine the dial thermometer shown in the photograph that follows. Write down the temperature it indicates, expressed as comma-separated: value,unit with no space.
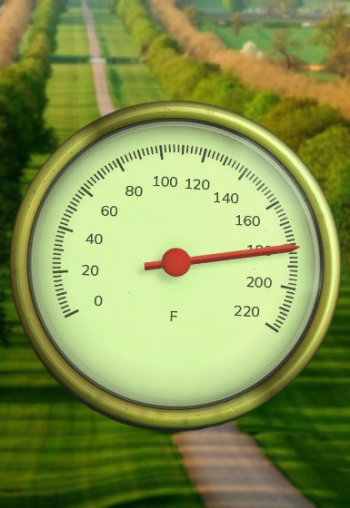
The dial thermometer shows 182,°F
